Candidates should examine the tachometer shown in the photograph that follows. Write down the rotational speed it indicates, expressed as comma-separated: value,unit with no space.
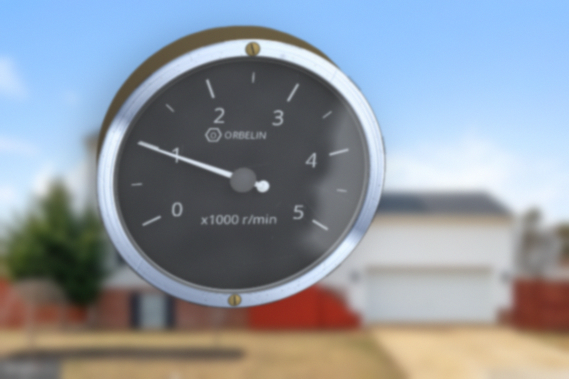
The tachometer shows 1000,rpm
